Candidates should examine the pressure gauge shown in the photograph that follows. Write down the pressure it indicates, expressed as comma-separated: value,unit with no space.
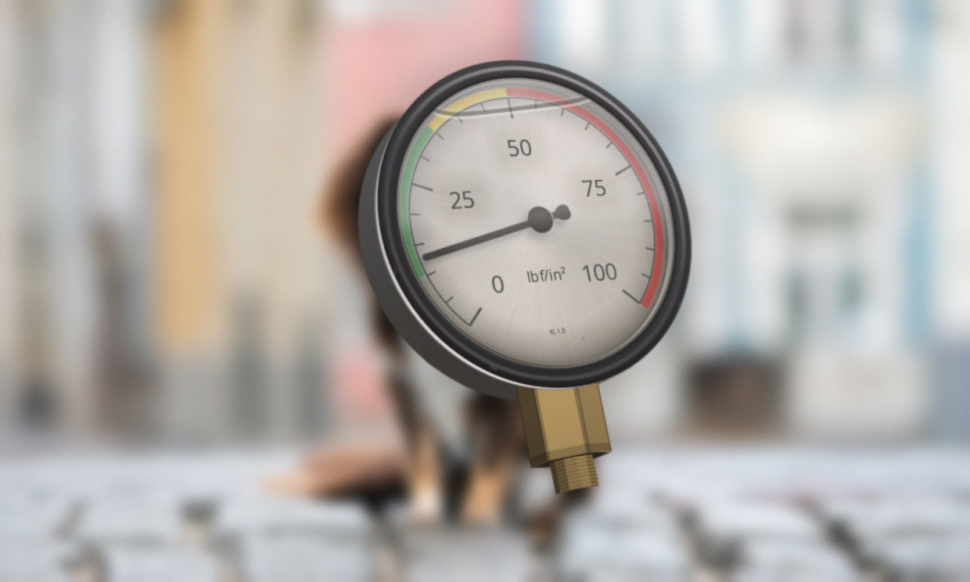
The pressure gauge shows 12.5,psi
